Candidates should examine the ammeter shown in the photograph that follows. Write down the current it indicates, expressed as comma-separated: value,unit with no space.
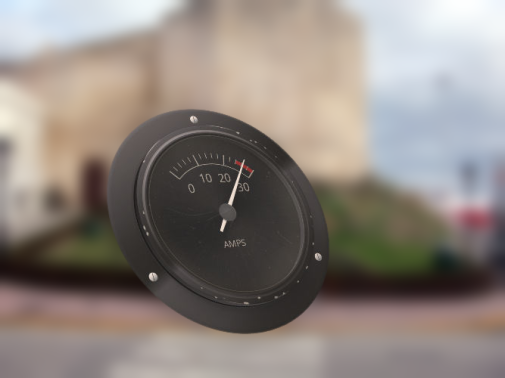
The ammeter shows 26,A
